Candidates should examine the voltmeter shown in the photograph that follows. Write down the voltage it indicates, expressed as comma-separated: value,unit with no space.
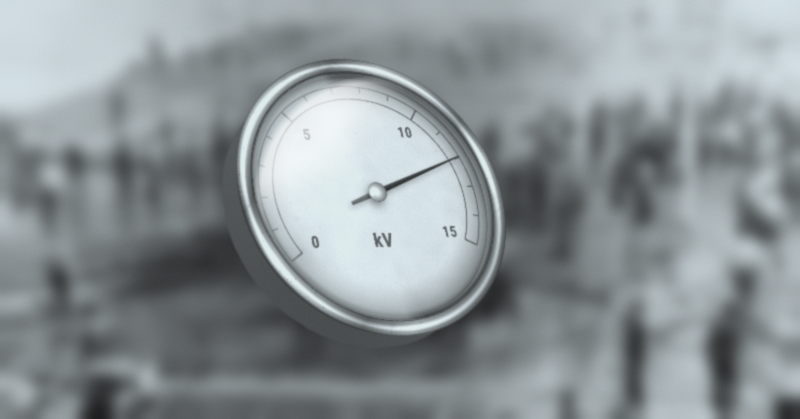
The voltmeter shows 12,kV
